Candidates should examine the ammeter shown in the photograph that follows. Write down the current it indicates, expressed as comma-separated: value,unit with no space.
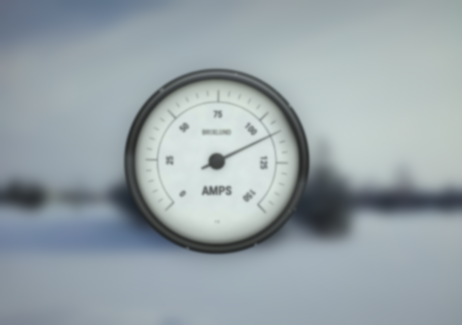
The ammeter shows 110,A
